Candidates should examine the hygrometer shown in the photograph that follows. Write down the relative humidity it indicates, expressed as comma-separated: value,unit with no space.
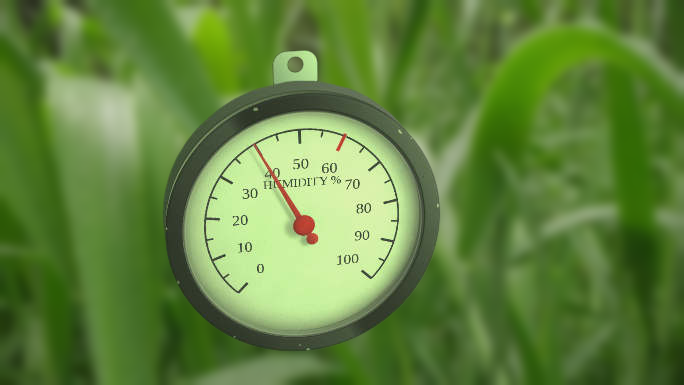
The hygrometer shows 40,%
